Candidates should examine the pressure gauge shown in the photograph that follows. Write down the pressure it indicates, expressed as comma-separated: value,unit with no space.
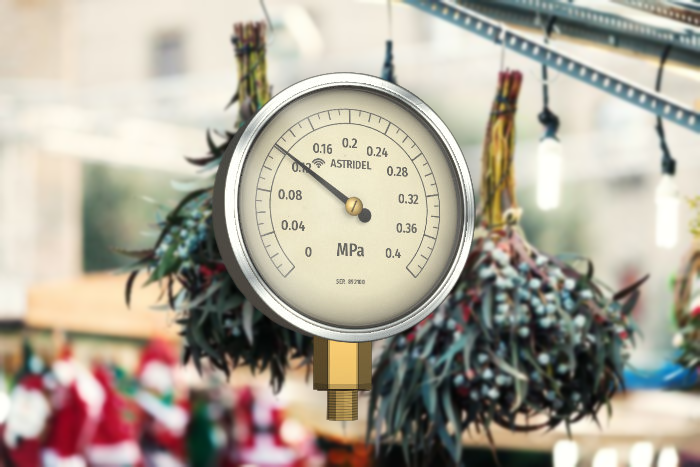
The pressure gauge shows 0.12,MPa
